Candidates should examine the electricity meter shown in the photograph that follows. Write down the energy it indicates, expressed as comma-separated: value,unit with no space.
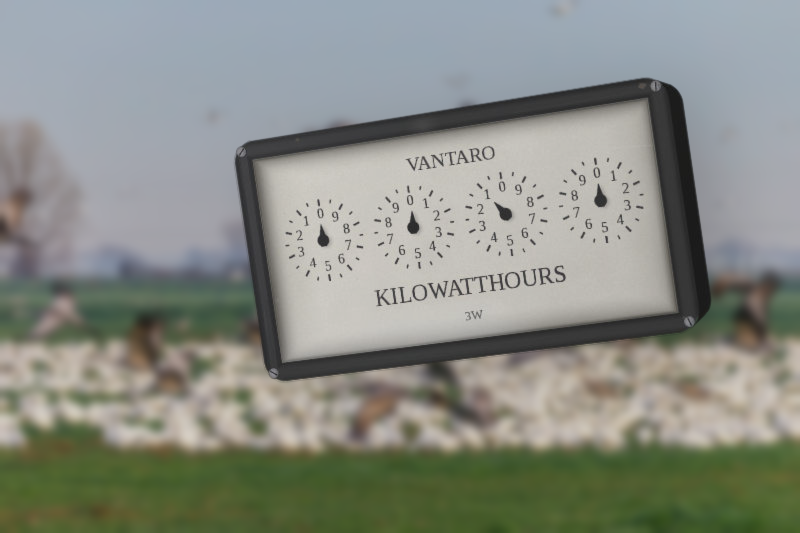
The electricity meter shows 10,kWh
